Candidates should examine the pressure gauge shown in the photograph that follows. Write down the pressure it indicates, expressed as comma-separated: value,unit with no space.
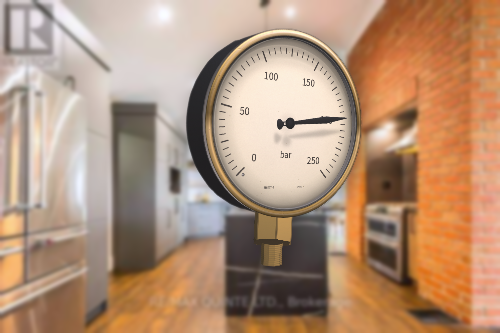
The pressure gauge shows 200,bar
